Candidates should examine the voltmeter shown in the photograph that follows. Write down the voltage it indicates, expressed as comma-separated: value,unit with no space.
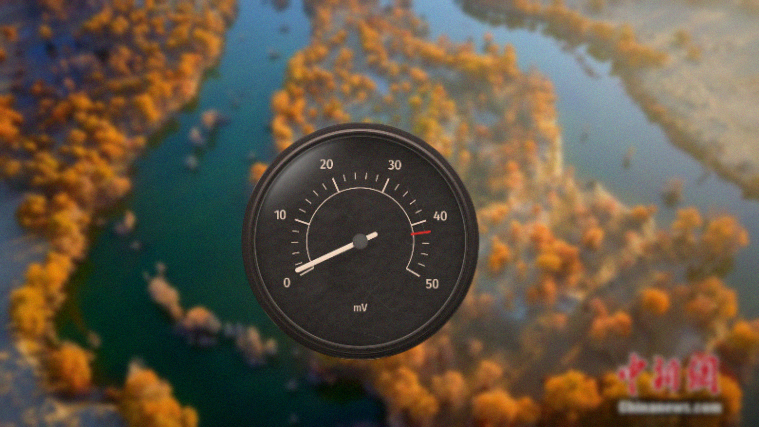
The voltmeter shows 1,mV
